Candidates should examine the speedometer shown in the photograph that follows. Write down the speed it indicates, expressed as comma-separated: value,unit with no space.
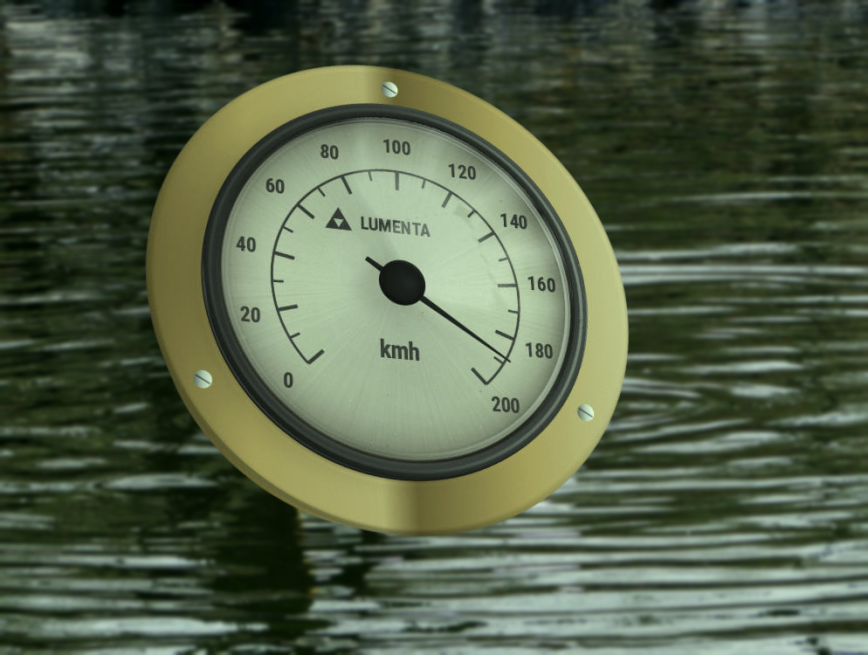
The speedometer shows 190,km/h
